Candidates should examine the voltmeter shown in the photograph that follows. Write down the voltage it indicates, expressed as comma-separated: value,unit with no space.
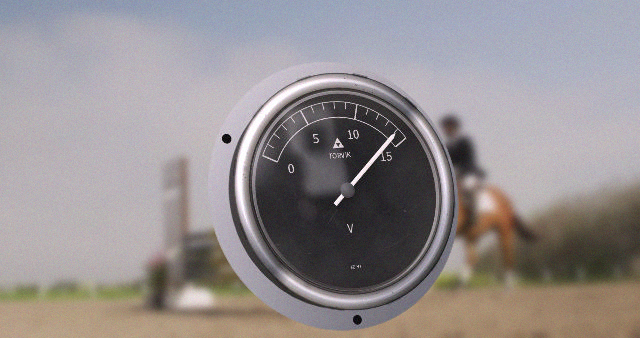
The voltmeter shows 14,V
